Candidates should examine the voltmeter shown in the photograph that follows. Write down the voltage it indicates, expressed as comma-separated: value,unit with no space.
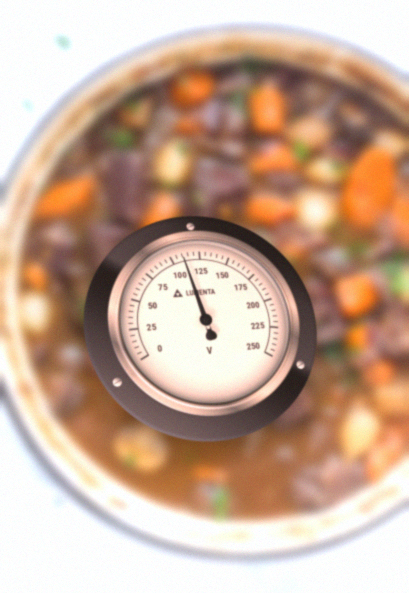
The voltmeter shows 110,V
